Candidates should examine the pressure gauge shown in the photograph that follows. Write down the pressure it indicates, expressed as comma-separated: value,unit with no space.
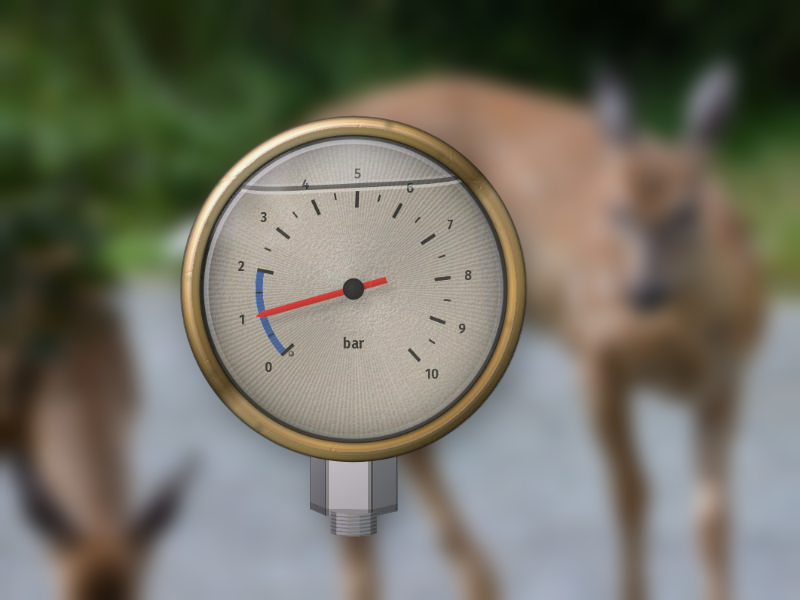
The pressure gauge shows 1,bar
